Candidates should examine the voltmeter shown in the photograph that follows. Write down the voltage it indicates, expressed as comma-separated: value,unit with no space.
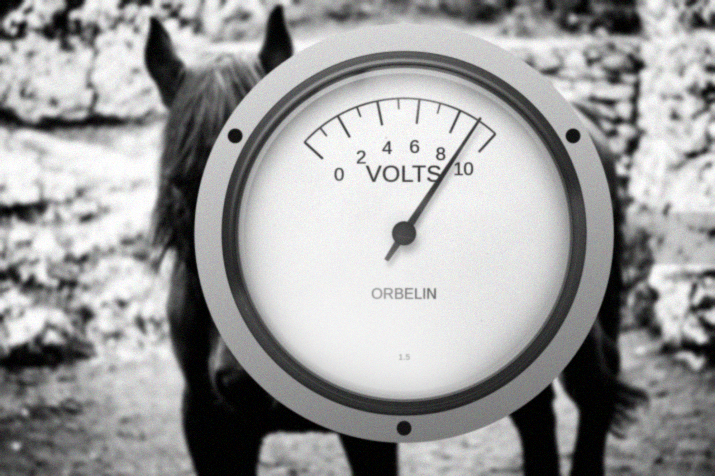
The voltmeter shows 9,V
